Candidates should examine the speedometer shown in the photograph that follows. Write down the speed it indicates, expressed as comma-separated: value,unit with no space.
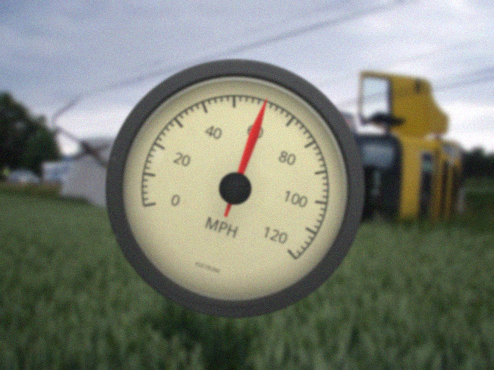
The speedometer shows 60,mph
